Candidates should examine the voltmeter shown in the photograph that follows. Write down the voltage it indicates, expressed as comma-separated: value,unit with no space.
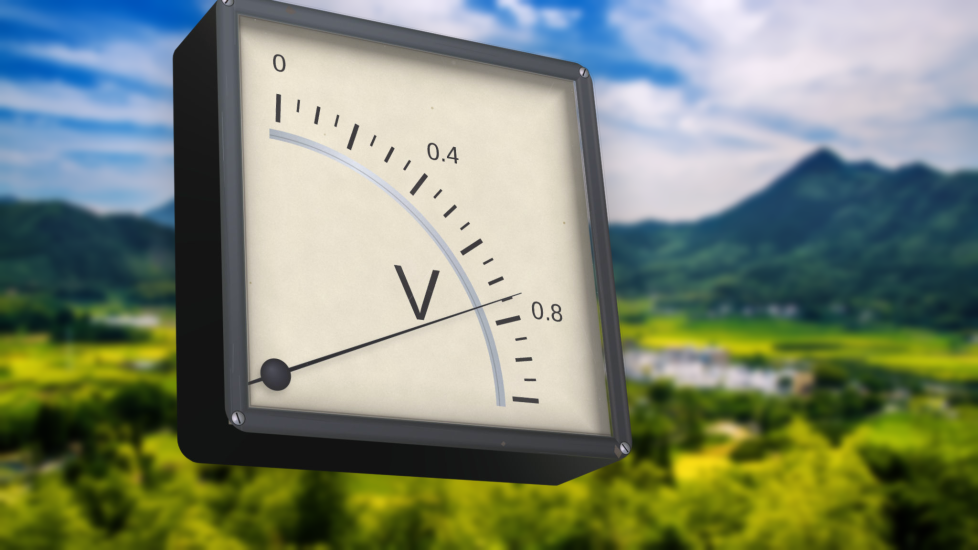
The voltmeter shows 0.75,V
